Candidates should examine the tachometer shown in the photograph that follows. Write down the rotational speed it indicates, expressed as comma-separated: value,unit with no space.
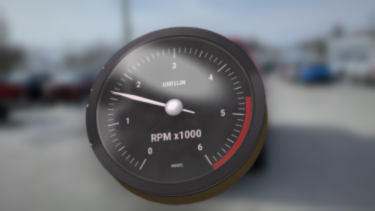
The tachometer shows 1600,rpm
